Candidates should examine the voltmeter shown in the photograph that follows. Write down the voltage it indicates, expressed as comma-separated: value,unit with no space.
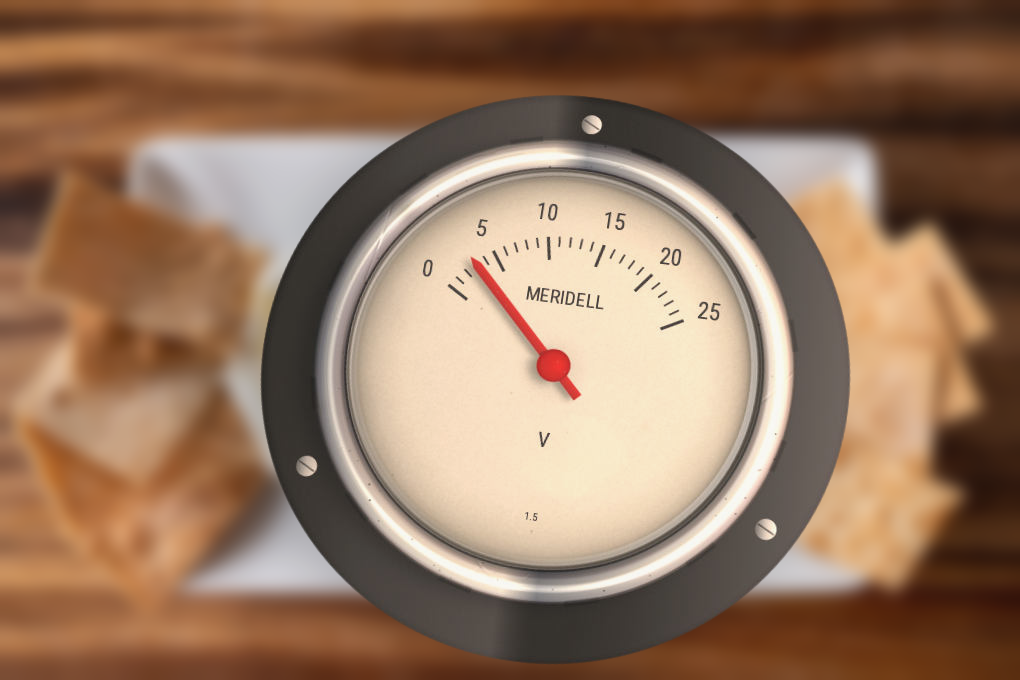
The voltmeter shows 3,V
